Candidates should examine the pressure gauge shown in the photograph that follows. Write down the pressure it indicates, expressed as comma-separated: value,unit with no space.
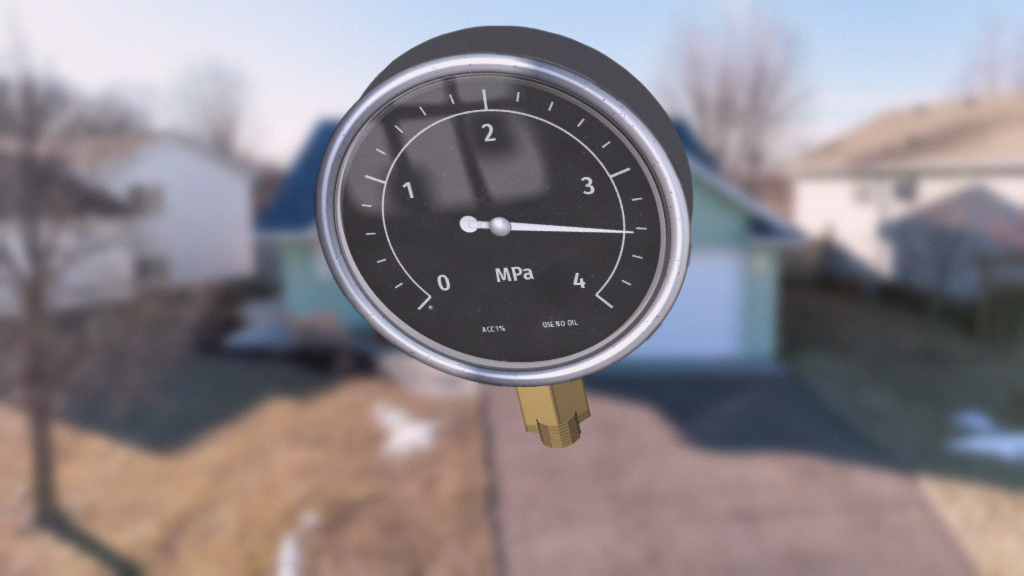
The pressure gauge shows 3.4,MPa
